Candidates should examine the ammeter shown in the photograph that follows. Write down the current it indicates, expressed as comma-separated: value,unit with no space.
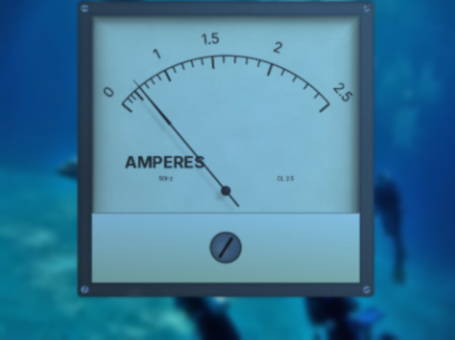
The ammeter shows 0.6,A
